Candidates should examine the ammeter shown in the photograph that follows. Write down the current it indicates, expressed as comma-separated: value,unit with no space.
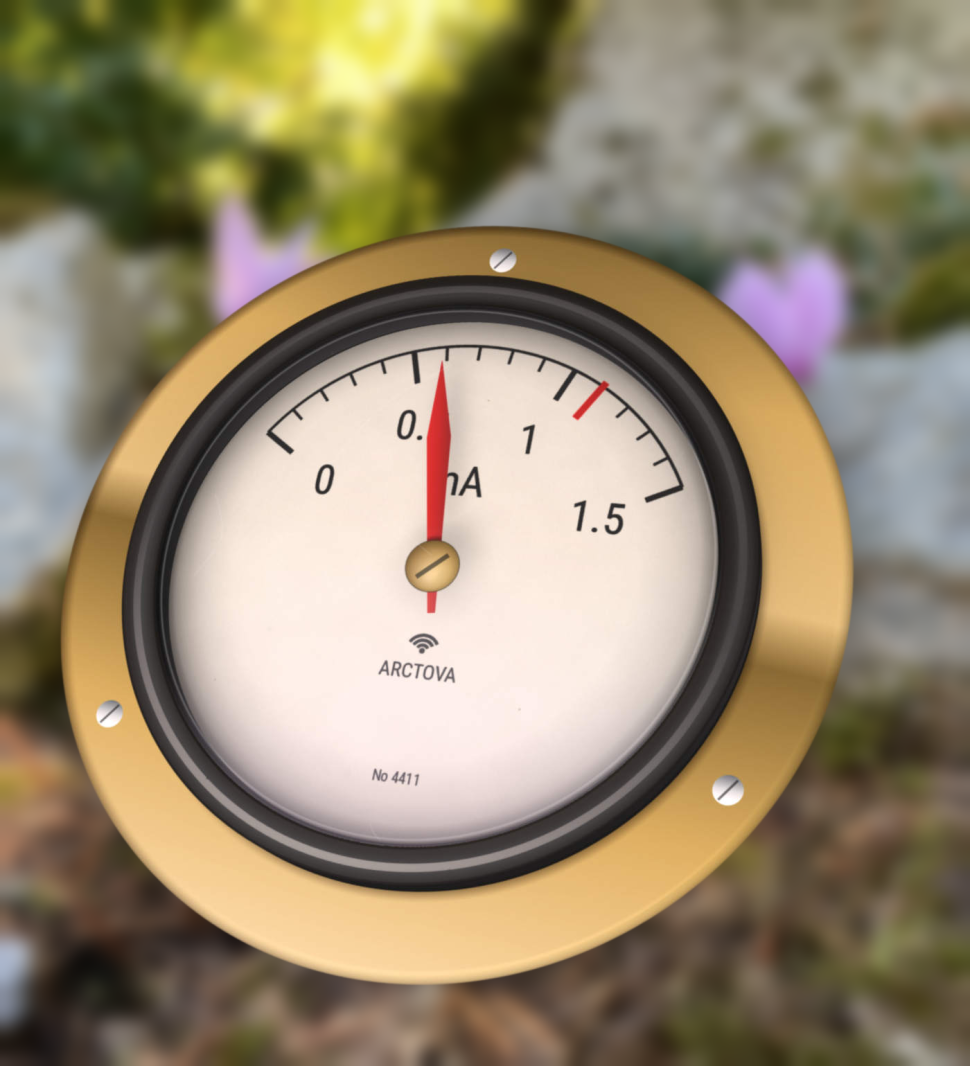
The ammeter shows 0.6,mA
